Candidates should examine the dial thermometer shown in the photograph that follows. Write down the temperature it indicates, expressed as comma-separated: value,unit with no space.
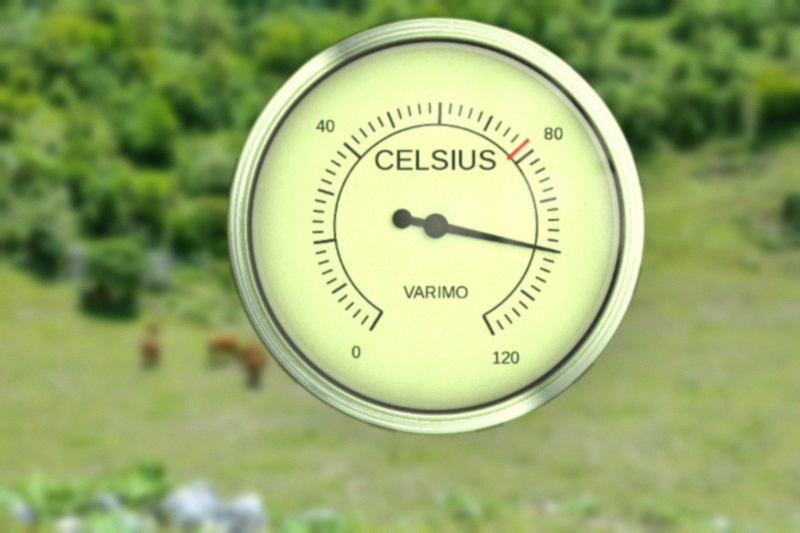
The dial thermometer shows 100,°C
